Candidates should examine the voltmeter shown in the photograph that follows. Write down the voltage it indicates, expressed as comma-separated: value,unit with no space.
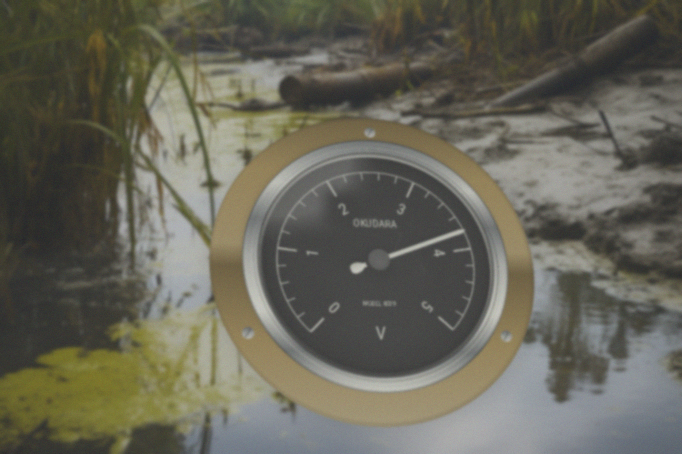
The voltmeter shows 3.8,V
